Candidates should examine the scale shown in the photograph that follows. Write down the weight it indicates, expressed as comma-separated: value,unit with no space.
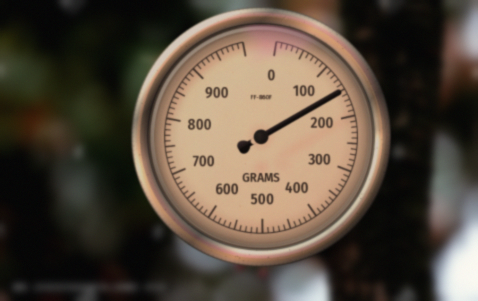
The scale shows 150,g
